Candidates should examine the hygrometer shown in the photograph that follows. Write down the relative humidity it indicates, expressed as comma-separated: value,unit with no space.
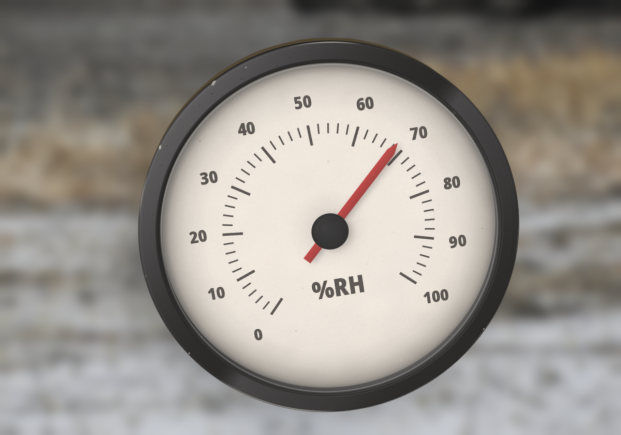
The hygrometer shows 68,%
